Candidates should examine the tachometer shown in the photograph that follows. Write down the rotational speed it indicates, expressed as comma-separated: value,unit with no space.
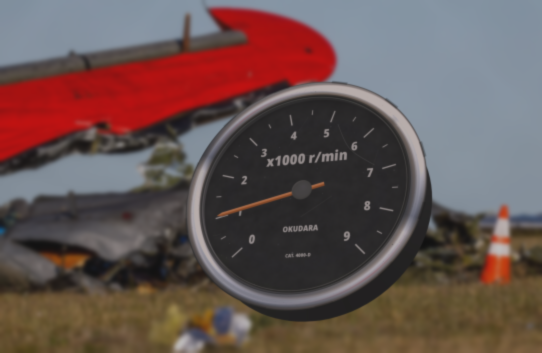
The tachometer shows 1000,rpm
